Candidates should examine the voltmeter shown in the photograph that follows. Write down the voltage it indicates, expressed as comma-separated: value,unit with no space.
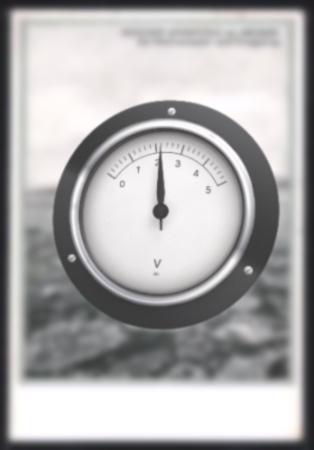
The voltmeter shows 2.2,V
